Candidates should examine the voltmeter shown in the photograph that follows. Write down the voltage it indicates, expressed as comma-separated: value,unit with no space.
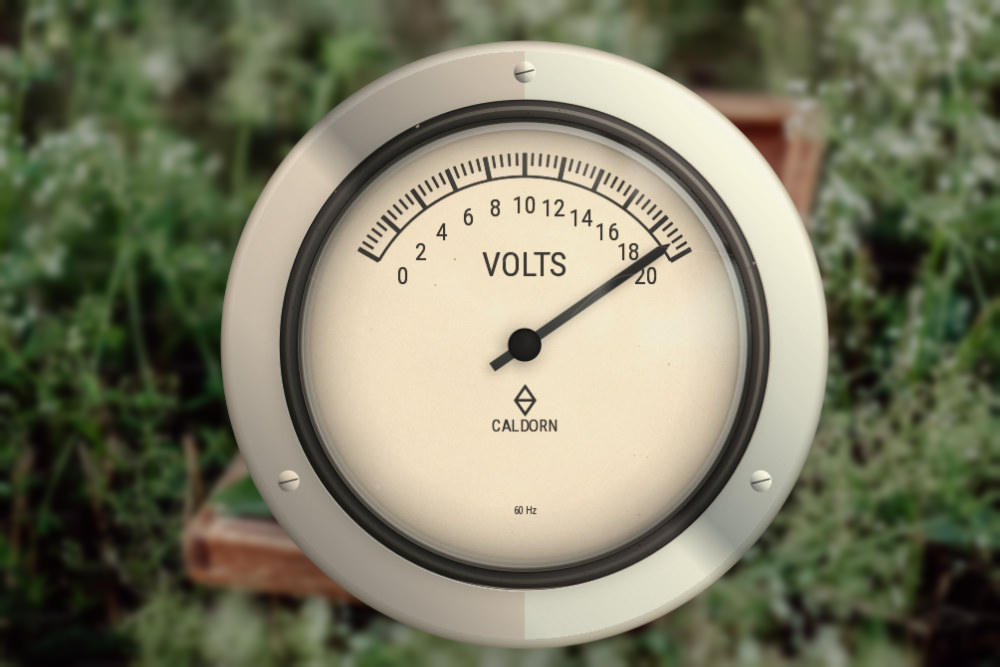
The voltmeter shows 19.2,V
